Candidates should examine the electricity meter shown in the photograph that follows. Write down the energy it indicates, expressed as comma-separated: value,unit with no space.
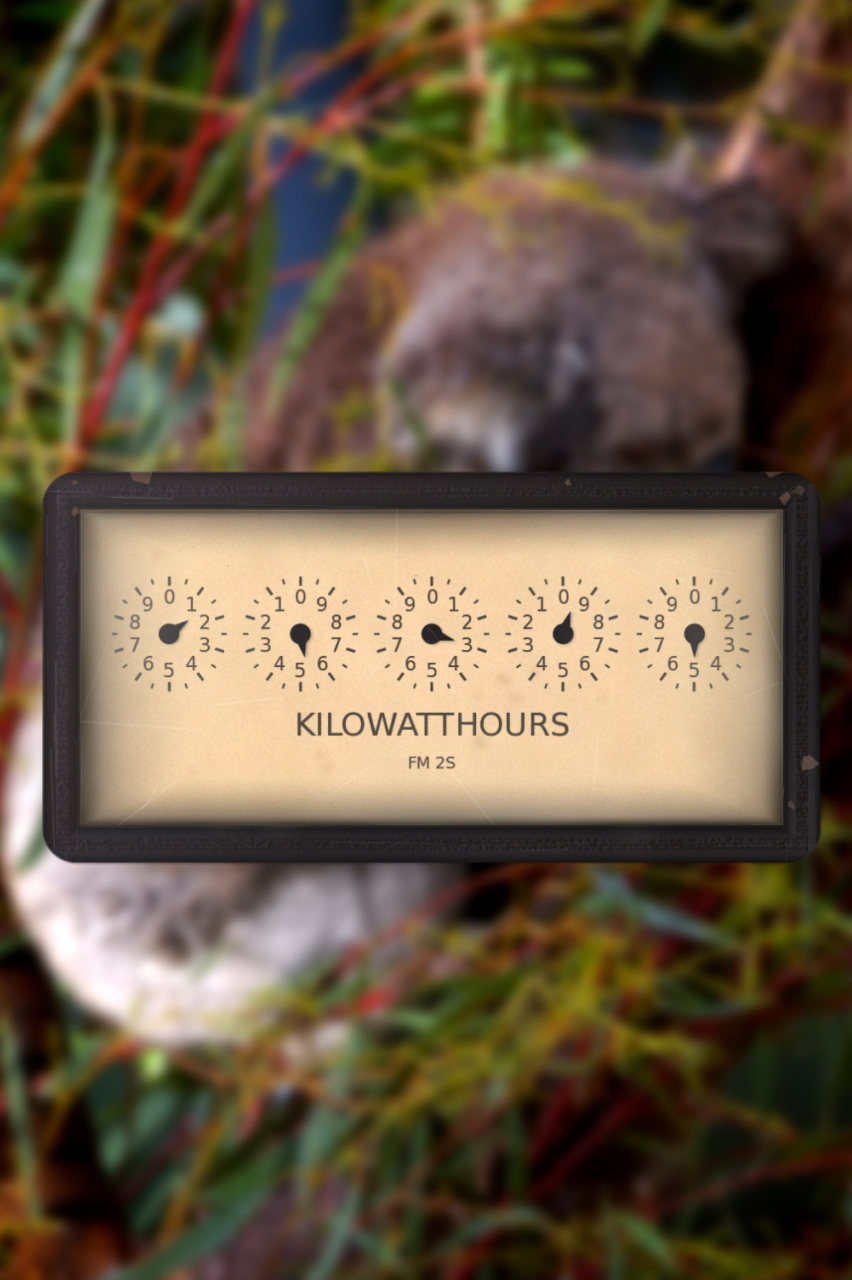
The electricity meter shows 15295,kWh
